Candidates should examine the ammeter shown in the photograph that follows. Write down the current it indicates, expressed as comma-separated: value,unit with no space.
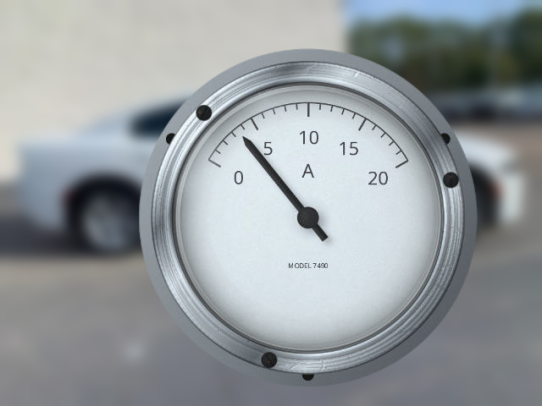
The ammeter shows 3.5,A
